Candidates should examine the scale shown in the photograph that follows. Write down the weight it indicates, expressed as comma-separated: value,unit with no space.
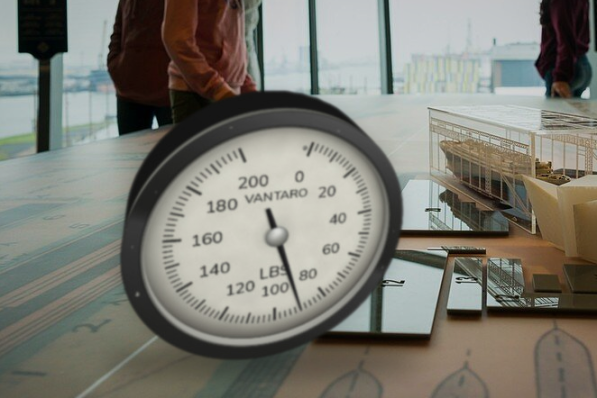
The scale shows 90,lb
